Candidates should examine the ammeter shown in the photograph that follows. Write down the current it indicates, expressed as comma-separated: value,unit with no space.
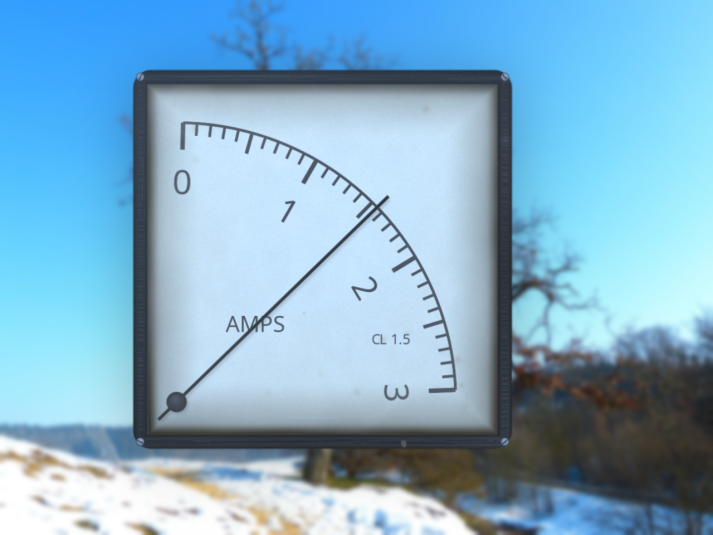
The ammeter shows 1.55,A
